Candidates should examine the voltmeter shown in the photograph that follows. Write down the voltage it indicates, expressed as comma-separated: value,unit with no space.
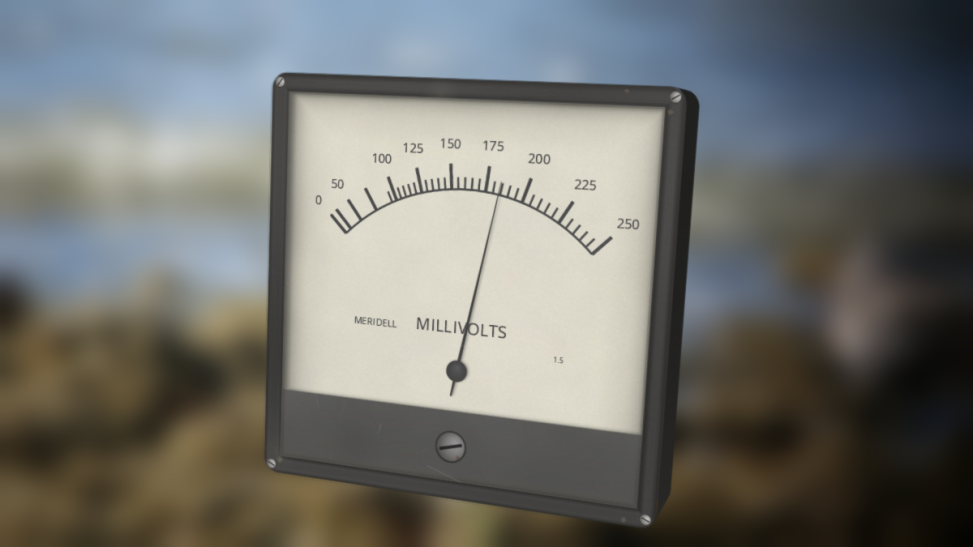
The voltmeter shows 185,mV
